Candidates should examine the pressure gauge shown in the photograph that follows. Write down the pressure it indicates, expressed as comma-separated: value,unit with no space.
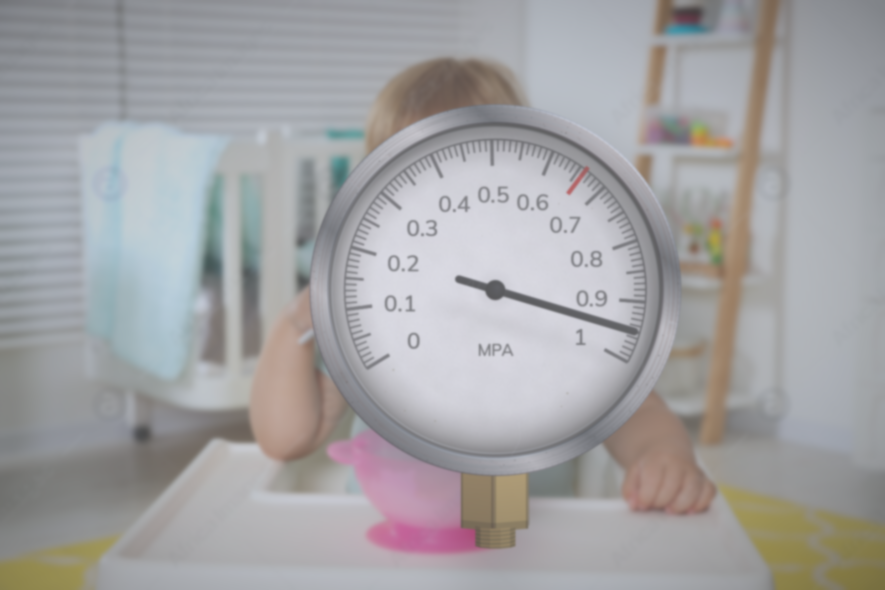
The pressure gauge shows 0.95,MPa
